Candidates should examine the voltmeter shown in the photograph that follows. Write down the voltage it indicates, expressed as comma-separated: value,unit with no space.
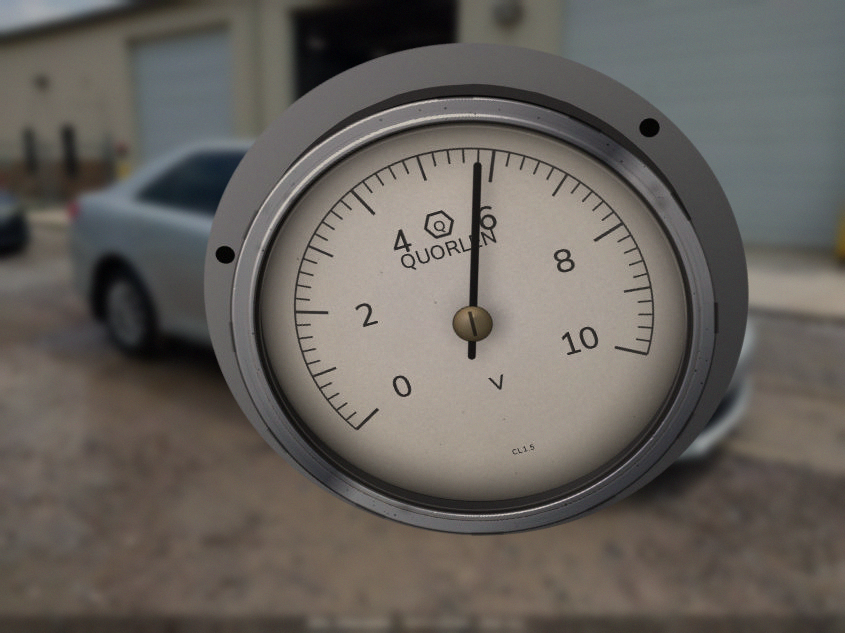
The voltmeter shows 5.8,V
